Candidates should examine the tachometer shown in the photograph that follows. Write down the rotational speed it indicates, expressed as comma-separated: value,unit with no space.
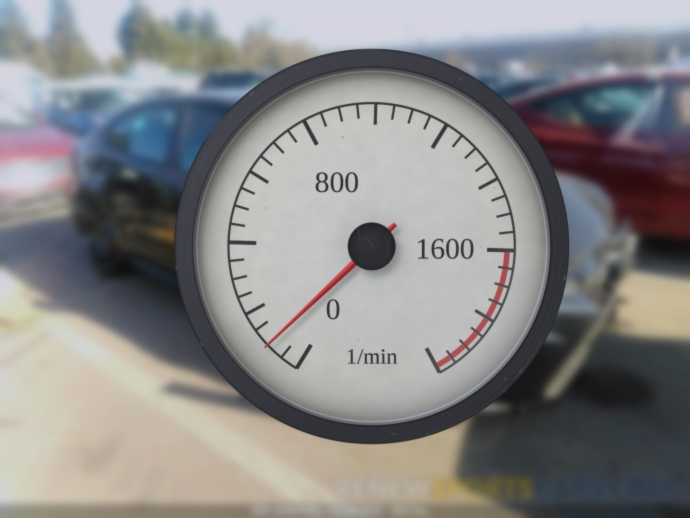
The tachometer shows 100,rpm
